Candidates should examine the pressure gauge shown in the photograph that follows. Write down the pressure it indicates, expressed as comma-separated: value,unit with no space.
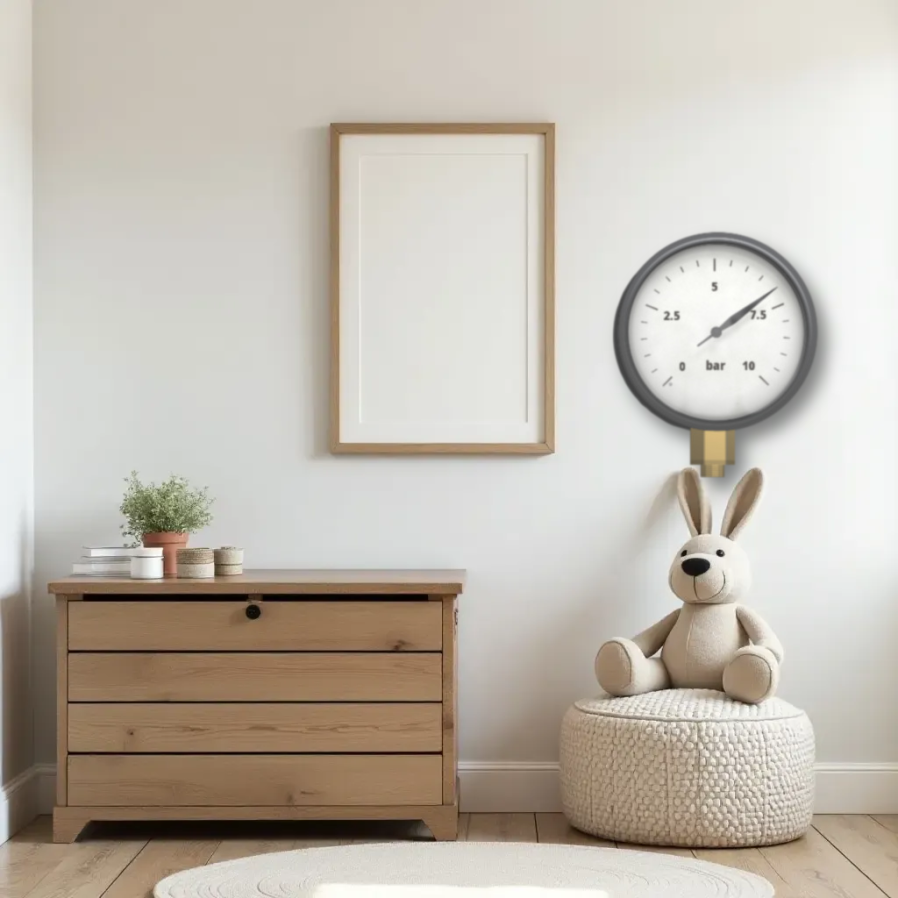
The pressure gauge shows 7,bar
